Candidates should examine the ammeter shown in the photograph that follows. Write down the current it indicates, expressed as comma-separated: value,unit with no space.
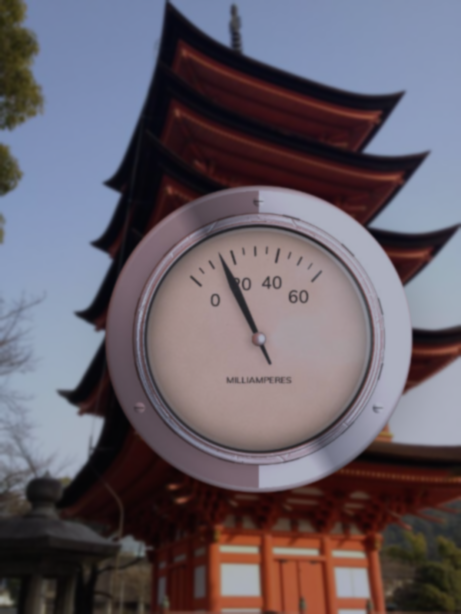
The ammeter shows 15,mA
